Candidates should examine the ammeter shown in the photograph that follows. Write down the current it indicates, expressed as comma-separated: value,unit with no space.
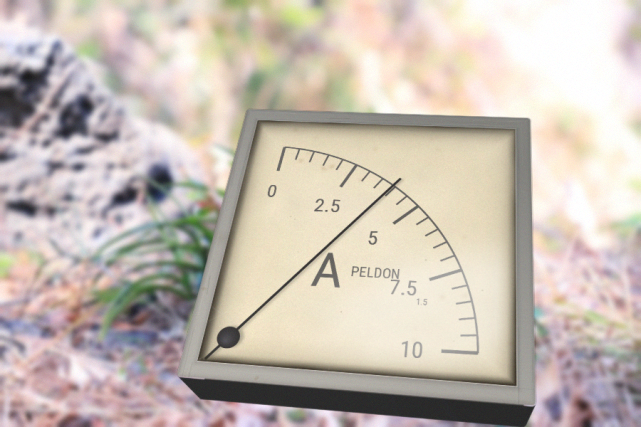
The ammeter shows 4,A
